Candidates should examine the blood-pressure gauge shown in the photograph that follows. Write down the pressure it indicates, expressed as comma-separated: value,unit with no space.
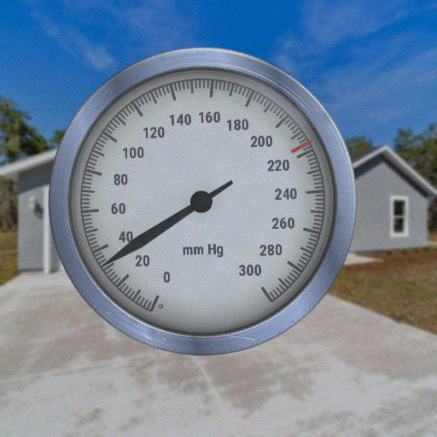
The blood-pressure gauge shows 32,mmHg
